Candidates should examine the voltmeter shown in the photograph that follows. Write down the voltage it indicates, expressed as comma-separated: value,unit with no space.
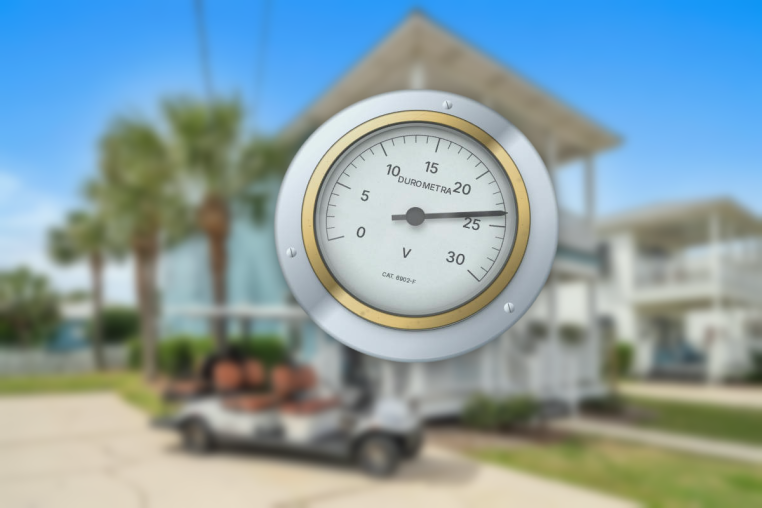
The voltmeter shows 24,V
